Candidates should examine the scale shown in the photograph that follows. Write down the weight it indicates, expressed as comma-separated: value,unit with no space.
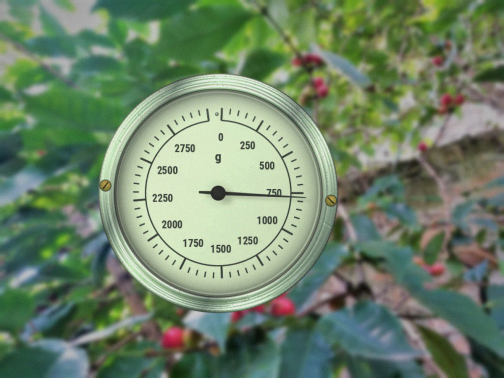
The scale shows 775,g
